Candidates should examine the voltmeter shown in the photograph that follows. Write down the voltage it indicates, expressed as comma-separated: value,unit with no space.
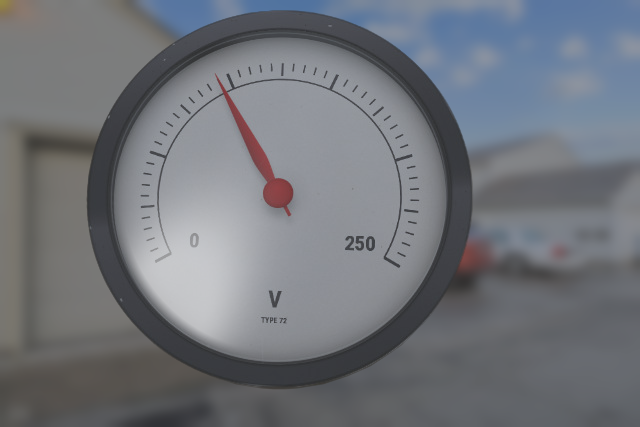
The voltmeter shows 95,V
